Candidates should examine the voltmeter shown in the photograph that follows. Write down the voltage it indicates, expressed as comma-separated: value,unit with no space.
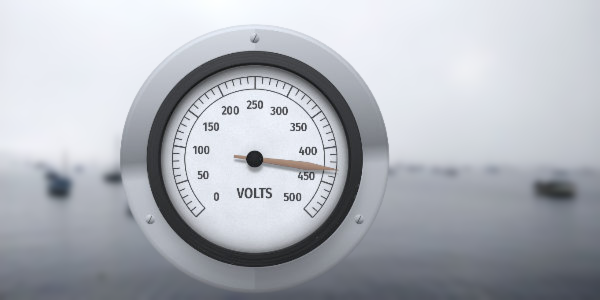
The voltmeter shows 430,V
